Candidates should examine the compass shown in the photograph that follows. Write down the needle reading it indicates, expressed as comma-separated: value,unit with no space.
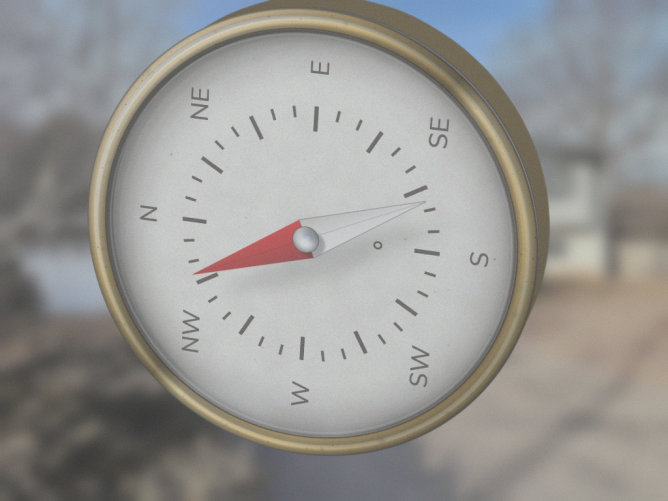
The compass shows 335,°
